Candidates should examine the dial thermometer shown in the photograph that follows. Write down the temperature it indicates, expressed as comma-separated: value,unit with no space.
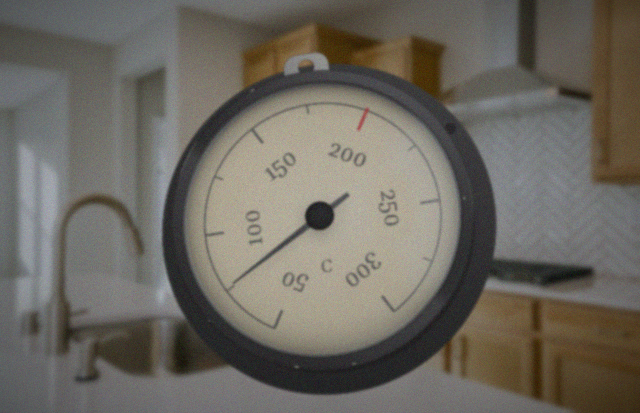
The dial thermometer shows 75,°C
